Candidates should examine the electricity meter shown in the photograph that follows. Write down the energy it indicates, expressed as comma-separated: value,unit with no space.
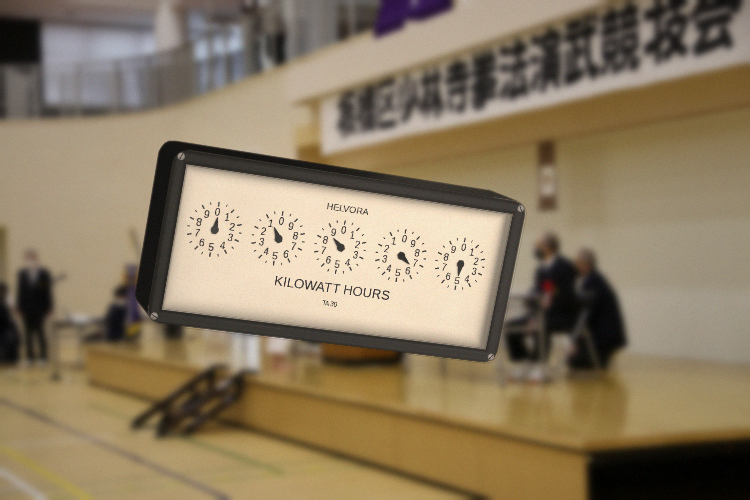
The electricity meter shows 865,kWh
